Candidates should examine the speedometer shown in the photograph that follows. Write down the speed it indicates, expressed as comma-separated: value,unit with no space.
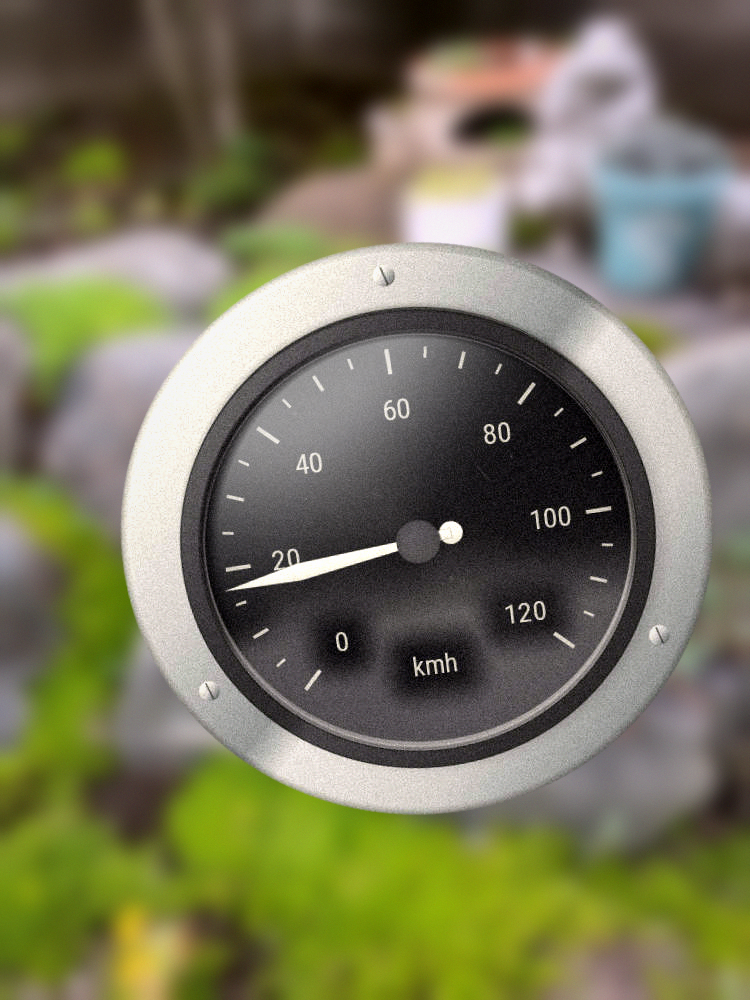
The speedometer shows 17.5,km/h
